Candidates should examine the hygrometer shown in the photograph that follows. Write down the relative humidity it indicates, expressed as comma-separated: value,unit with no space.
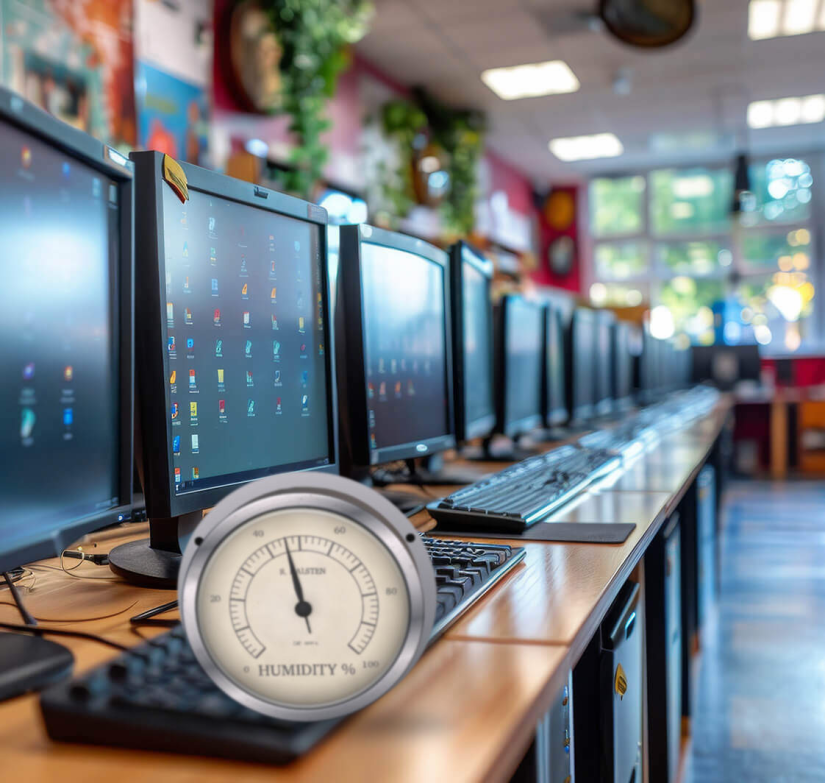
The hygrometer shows 46,%
